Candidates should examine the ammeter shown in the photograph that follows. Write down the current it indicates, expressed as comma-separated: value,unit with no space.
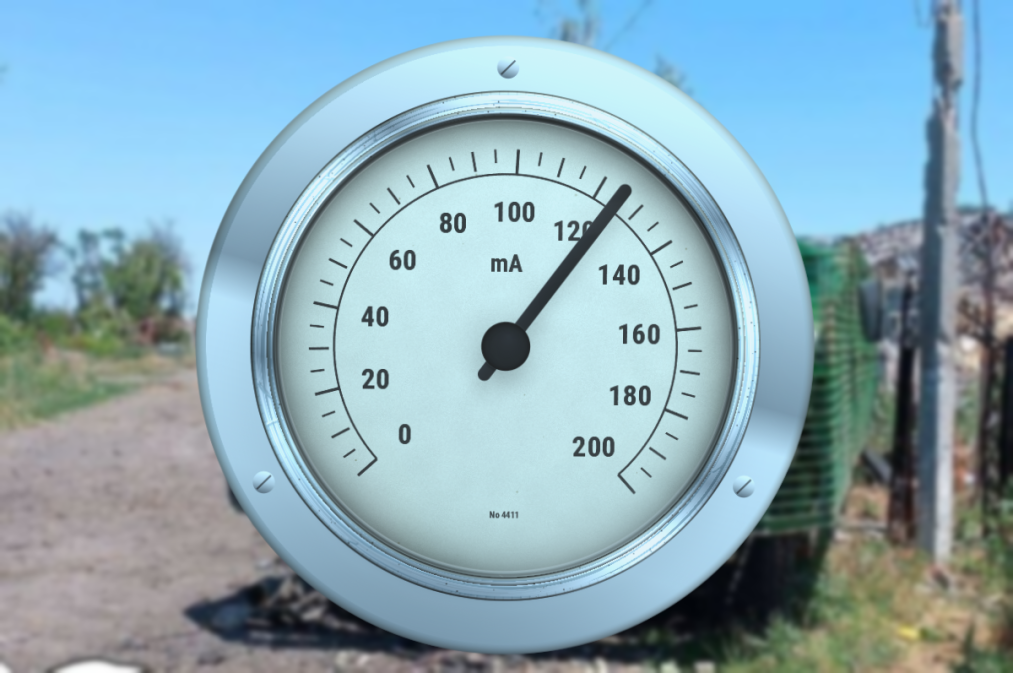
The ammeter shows 125,mA
